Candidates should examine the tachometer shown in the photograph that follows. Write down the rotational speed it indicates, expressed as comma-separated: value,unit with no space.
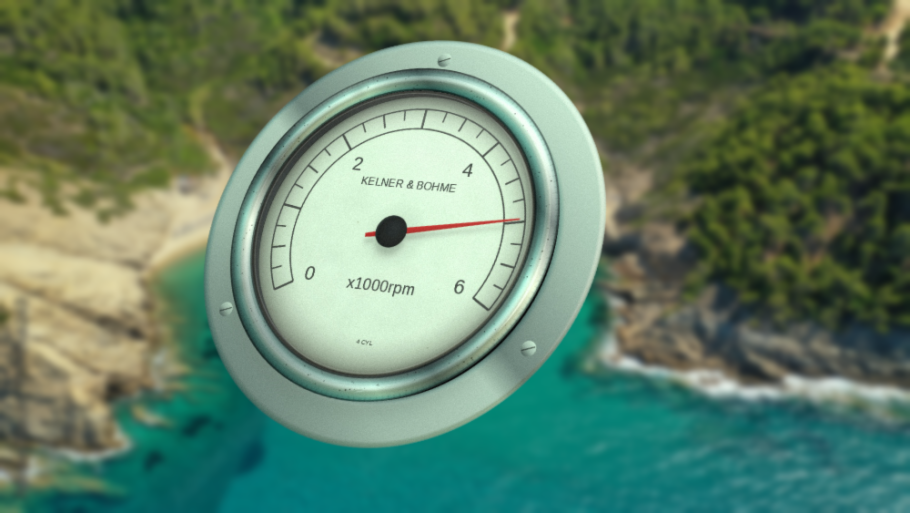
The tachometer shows 5000,rpm
